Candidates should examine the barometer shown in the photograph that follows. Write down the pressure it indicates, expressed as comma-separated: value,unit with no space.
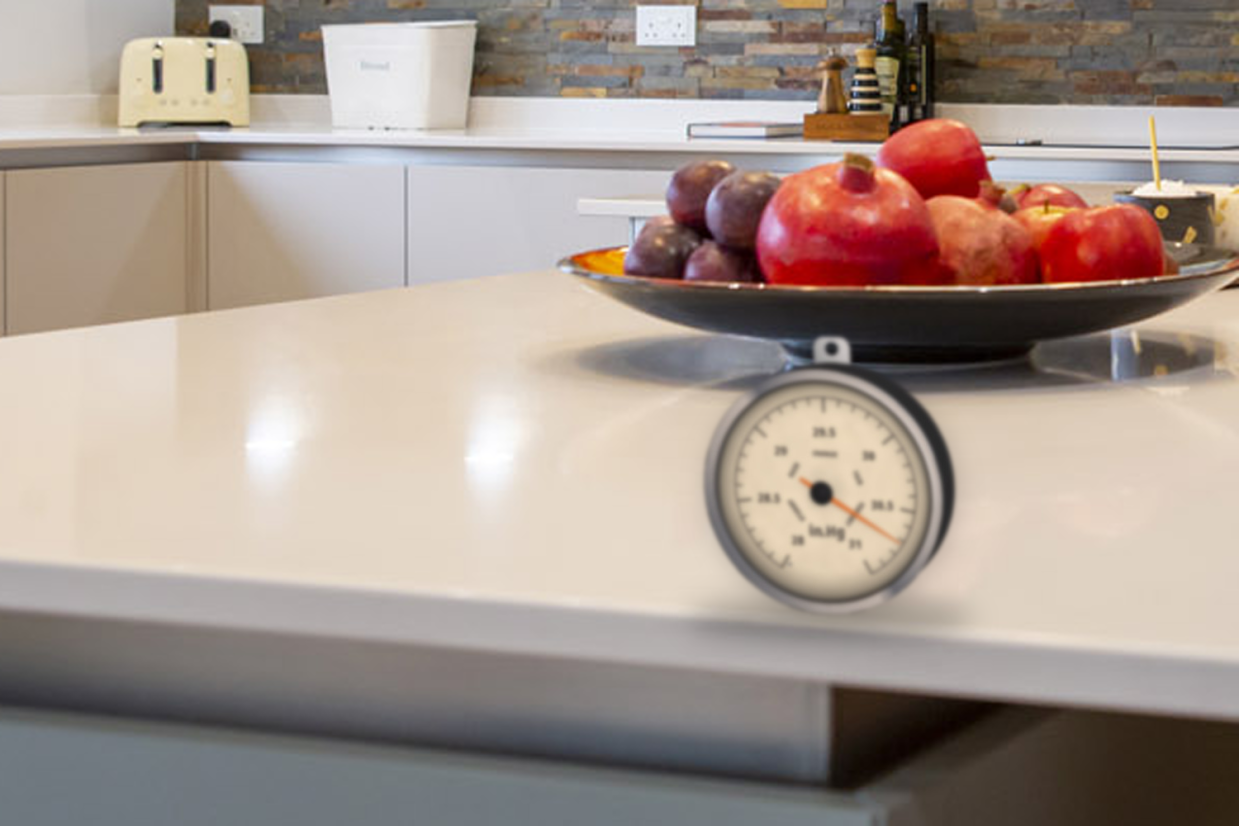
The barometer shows 30.7,inHg
